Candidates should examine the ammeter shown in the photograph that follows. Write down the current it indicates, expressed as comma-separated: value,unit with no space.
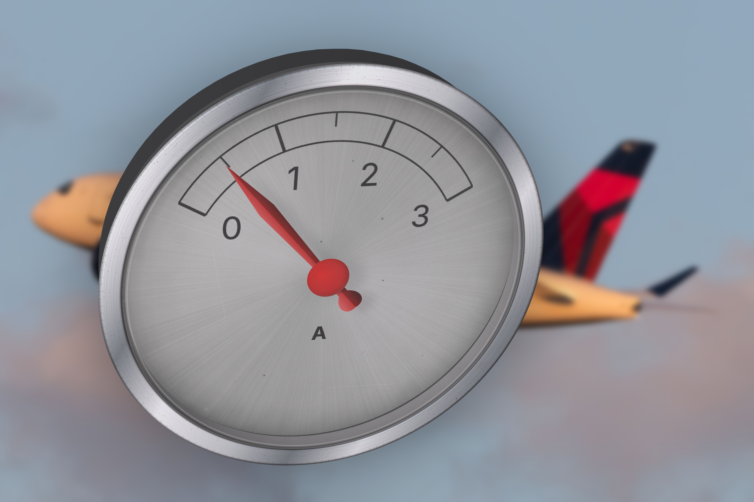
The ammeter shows 0.5,A
